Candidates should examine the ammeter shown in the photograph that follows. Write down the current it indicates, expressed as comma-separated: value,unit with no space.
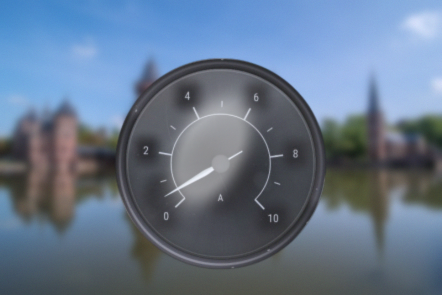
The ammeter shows 0.5,A
